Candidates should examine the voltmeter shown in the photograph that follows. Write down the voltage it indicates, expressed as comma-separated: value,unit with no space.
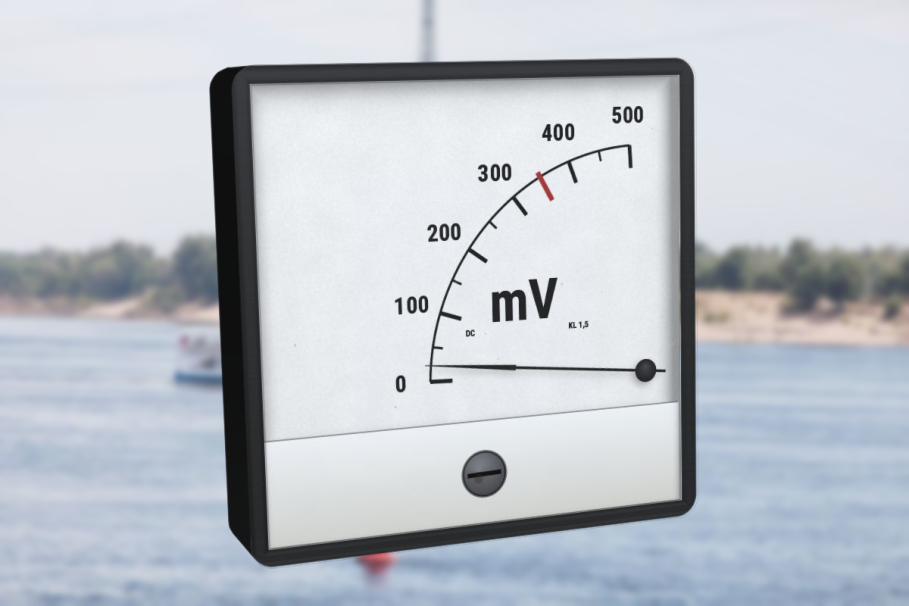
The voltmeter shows 25,mV
